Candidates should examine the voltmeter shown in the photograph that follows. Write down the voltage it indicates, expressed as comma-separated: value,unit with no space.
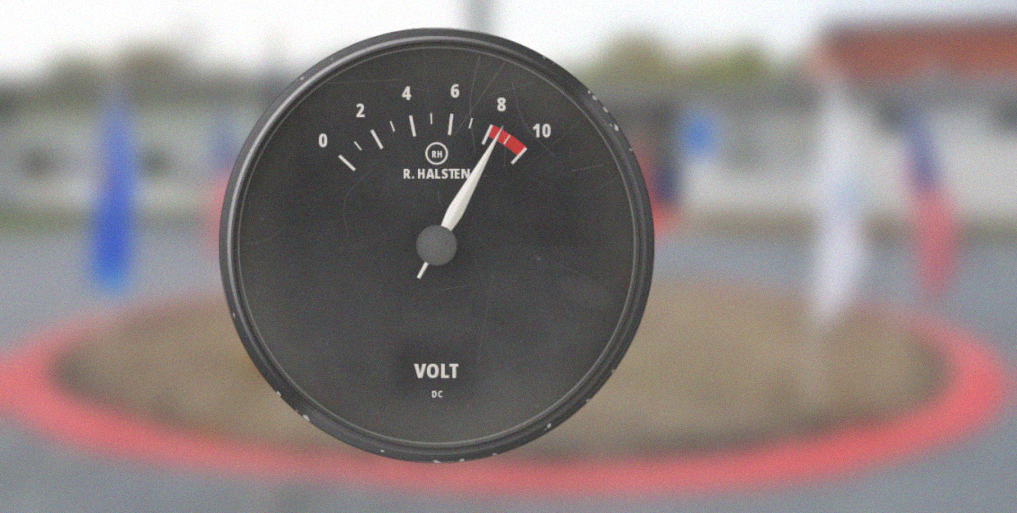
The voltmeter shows 8.5,V
